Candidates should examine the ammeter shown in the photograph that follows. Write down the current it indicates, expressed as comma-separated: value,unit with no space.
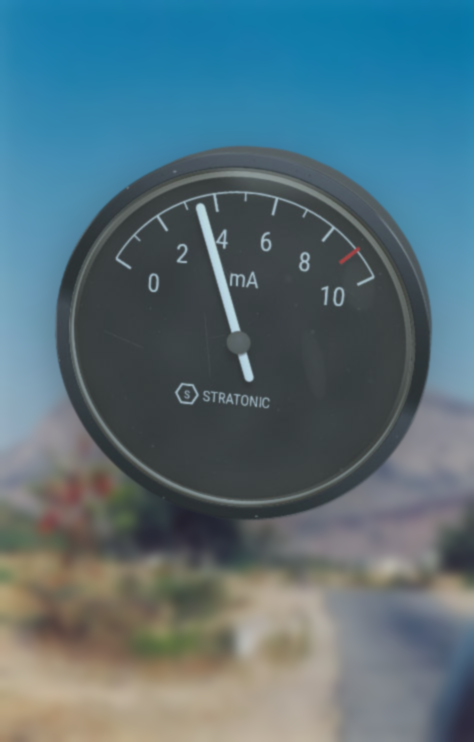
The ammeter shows 3.5,mA
